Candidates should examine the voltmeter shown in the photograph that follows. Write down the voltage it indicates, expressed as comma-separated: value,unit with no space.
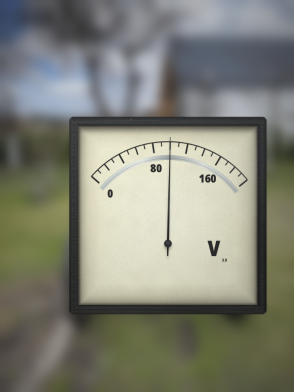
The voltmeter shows 100,V
